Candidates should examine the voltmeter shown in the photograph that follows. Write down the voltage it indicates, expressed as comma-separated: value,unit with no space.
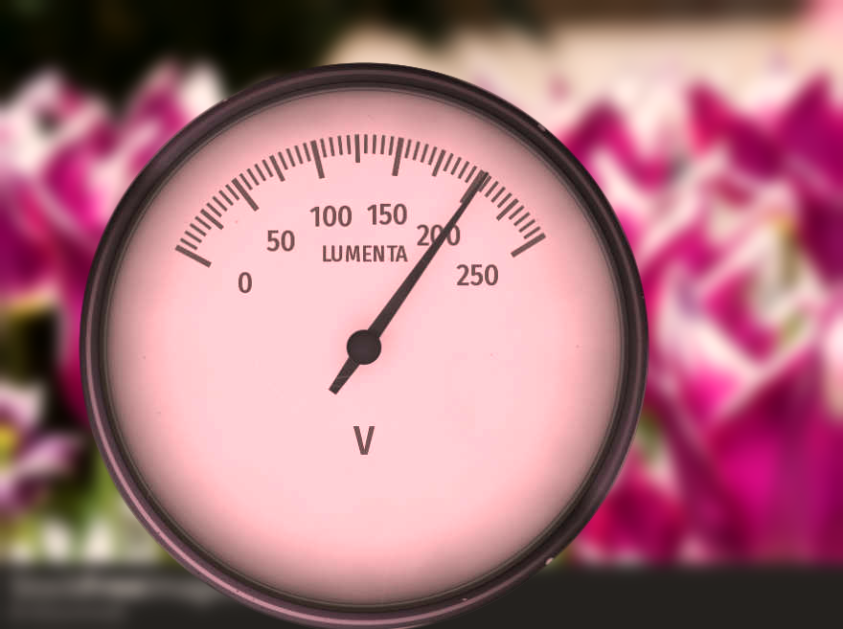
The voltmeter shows 202.5,V
